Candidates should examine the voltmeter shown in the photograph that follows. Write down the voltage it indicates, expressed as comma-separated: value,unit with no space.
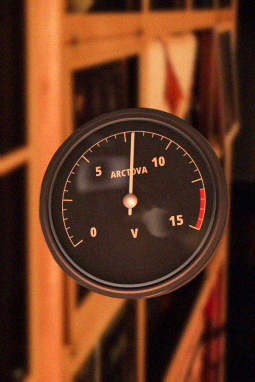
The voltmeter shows 8,V
